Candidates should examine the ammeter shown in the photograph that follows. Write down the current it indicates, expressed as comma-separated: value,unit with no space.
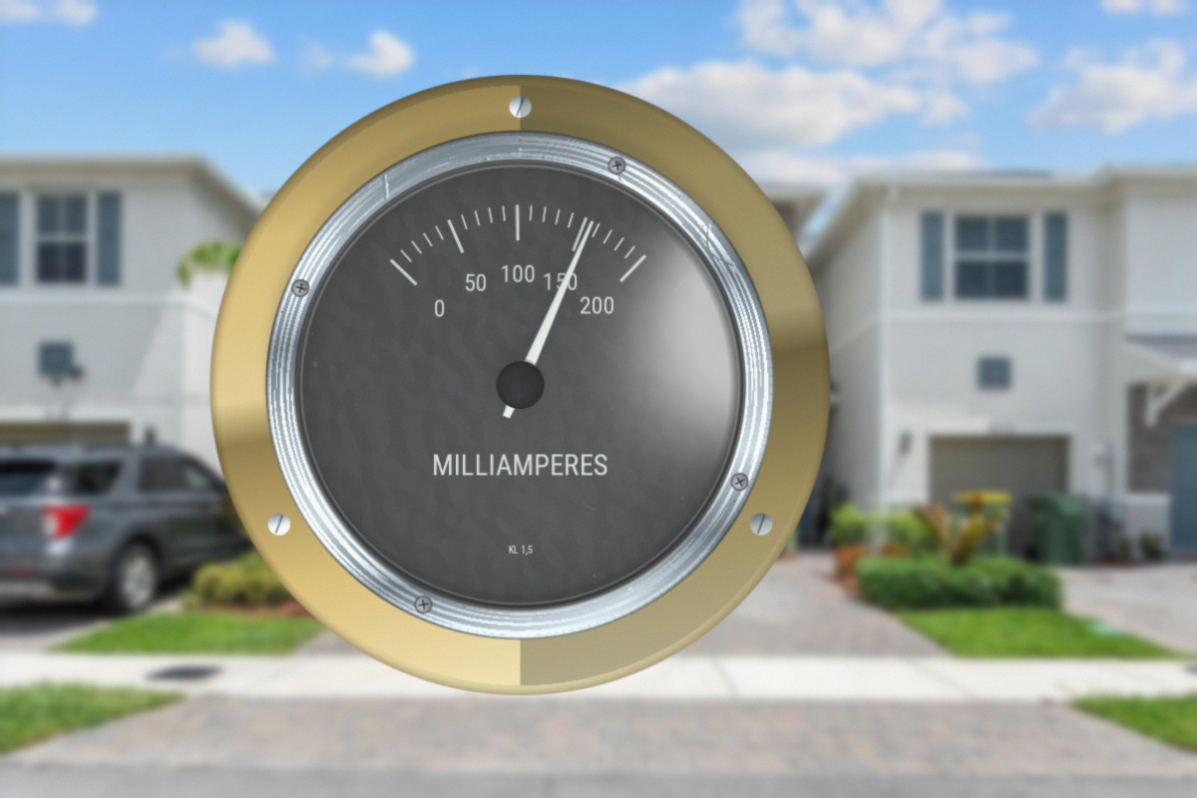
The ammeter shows 155,mA
